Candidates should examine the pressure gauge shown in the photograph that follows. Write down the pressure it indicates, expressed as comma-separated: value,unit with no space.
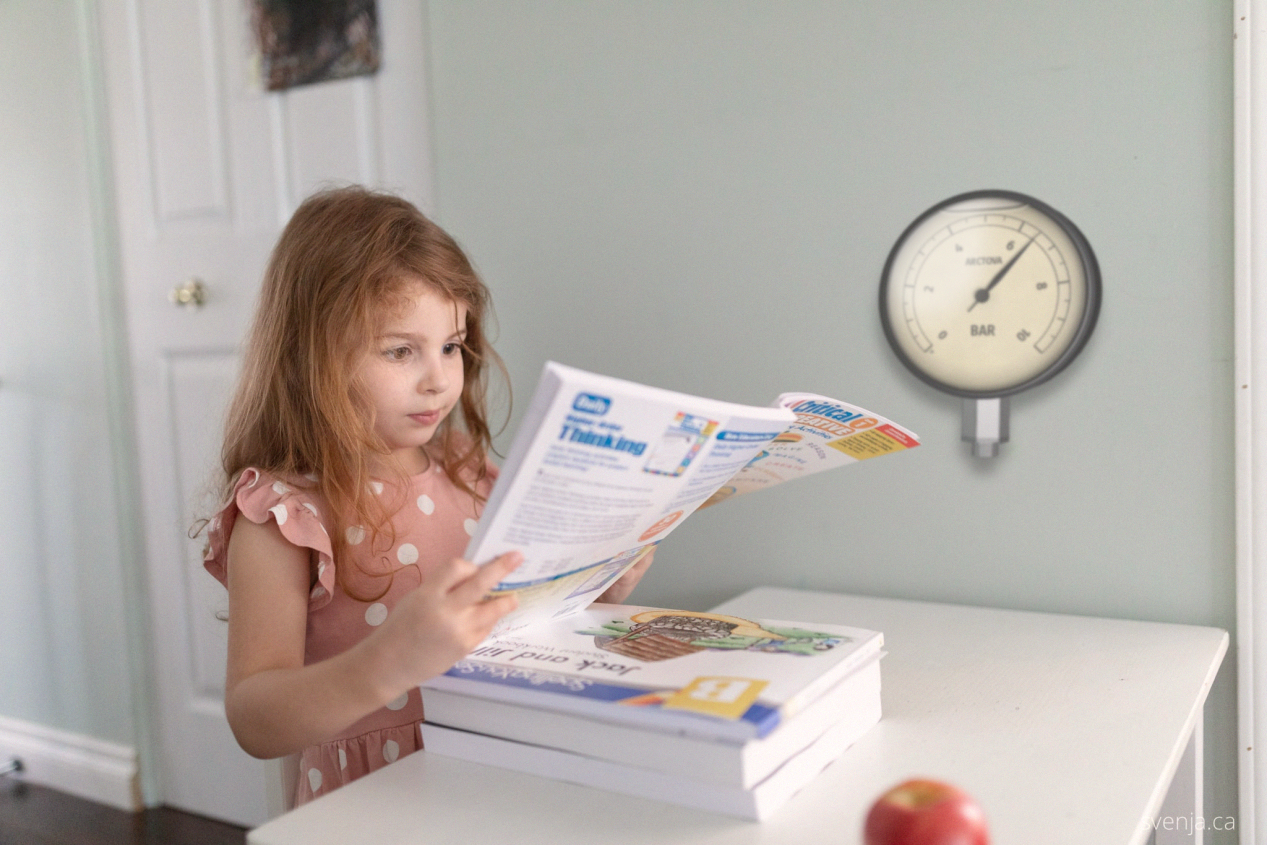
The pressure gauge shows 6.5,bar
